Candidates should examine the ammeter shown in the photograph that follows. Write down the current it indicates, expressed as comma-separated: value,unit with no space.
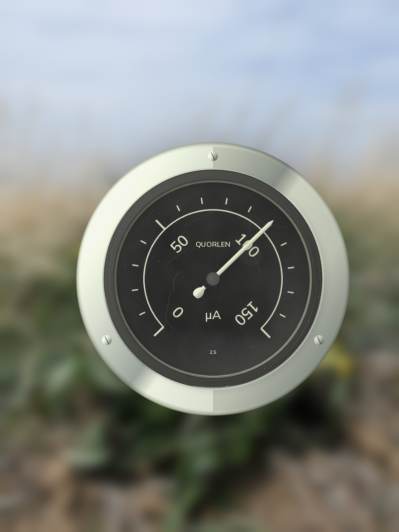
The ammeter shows 100,µA
